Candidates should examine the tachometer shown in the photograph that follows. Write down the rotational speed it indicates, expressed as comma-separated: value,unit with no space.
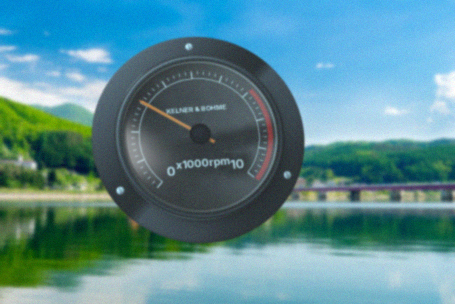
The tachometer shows 3000,rpm
